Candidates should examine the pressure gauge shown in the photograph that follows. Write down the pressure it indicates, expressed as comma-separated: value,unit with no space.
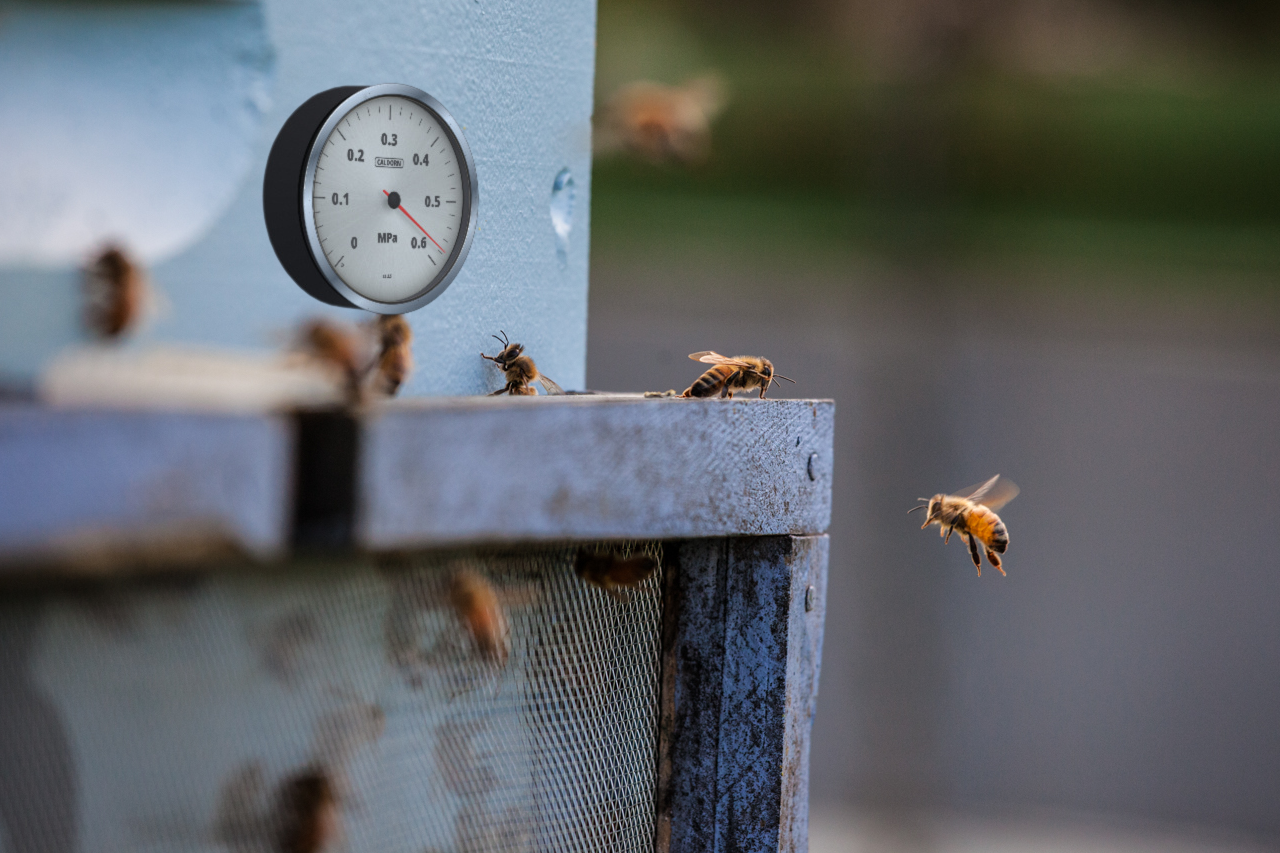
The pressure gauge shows 0.58,MPa
